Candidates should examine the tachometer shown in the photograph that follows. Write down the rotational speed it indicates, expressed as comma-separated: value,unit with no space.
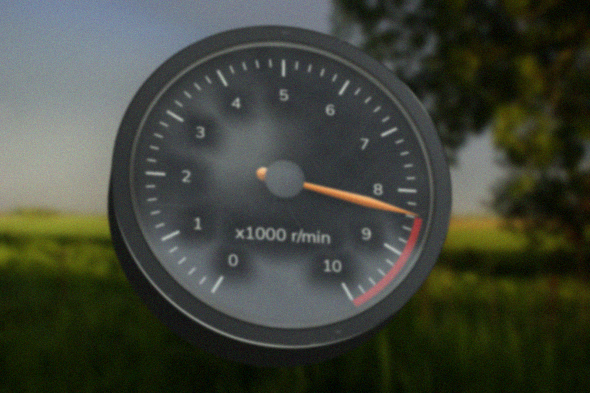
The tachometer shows 8400,rpm
